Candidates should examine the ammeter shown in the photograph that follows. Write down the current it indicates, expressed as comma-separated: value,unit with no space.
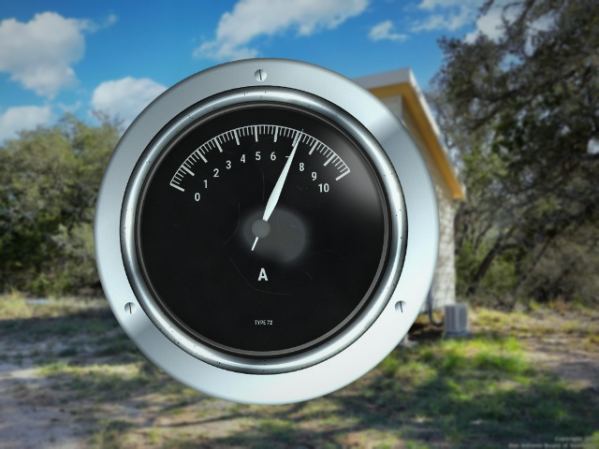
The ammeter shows 7.2,A
